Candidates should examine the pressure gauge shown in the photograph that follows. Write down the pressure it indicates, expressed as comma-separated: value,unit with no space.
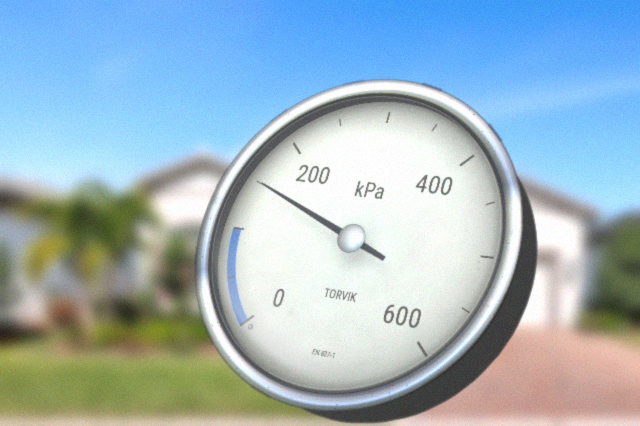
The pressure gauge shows 150,kPa
